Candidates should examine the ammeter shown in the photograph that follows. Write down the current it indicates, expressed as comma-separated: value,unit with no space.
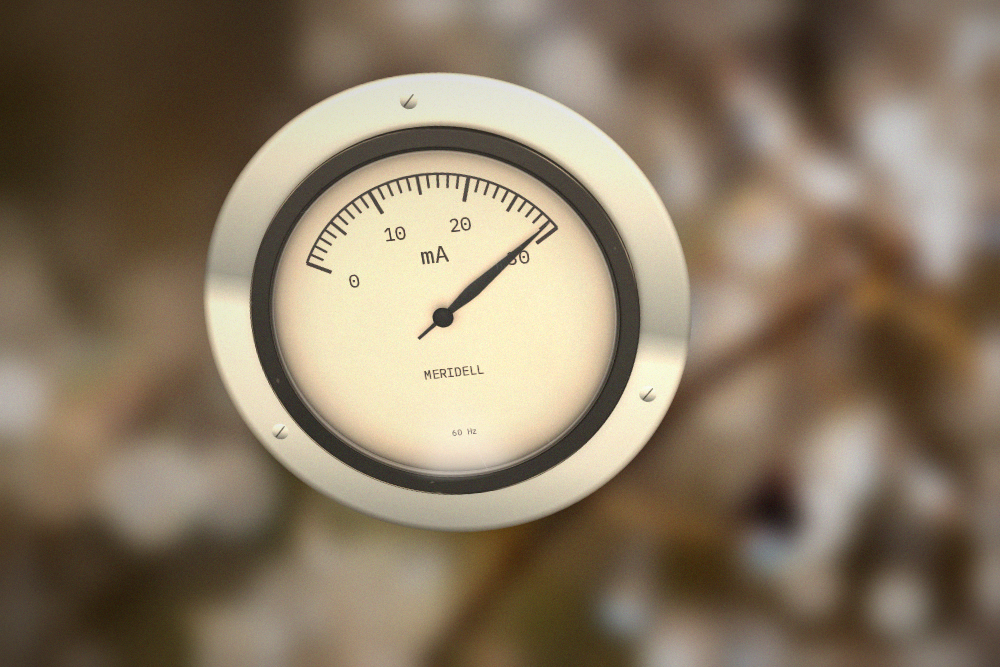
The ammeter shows 29,mA
